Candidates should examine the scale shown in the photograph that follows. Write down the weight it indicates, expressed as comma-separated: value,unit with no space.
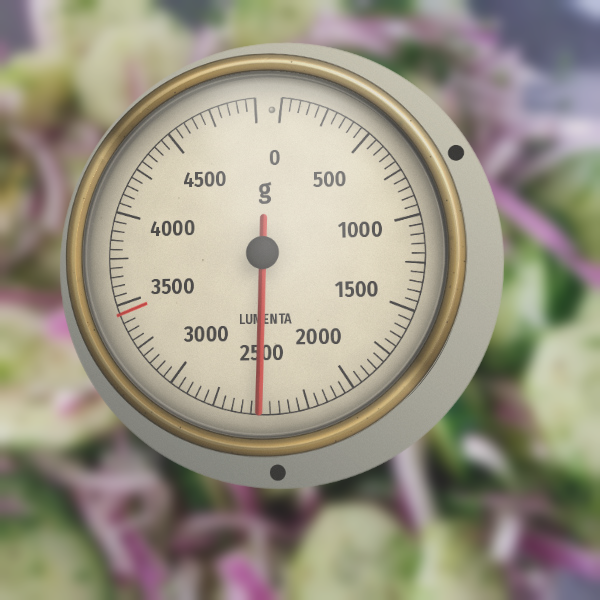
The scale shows 2500,g
